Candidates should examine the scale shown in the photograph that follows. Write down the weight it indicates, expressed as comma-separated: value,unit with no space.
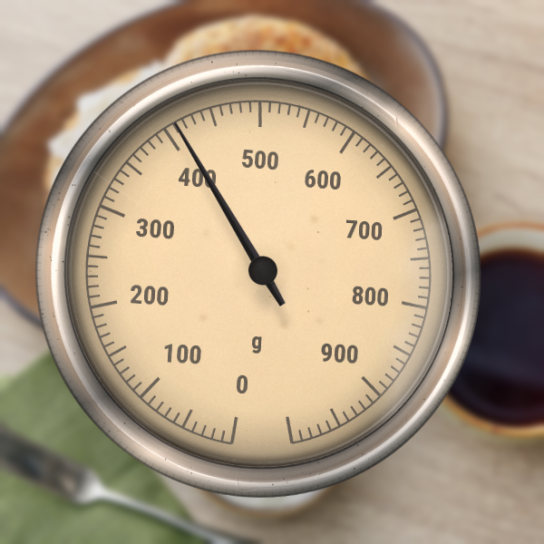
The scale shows 410,g
